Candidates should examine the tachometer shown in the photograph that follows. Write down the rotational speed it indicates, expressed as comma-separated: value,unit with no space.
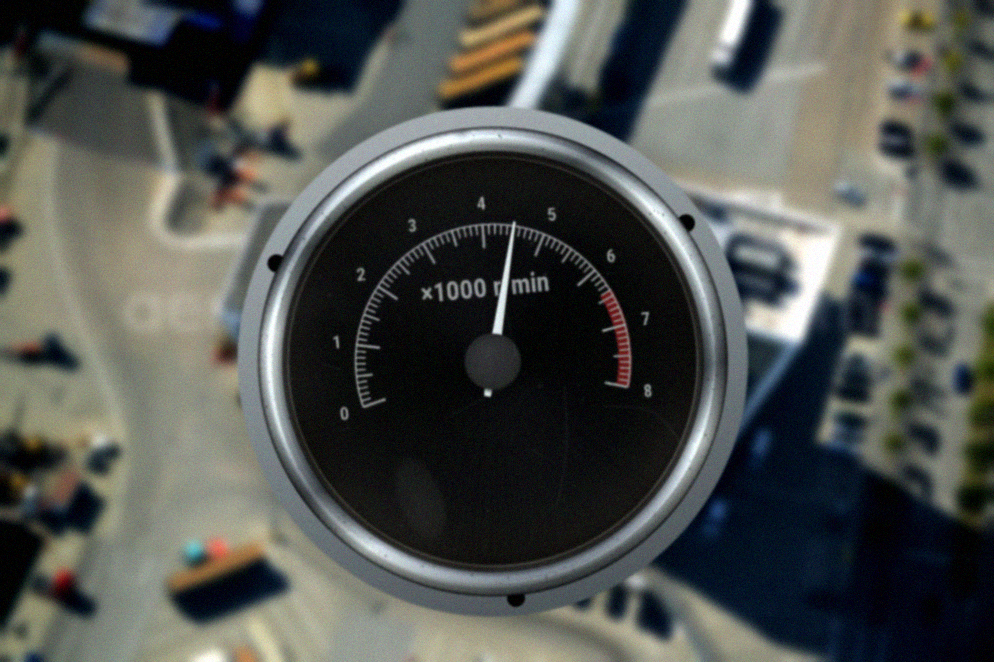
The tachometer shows 4500,rpm
